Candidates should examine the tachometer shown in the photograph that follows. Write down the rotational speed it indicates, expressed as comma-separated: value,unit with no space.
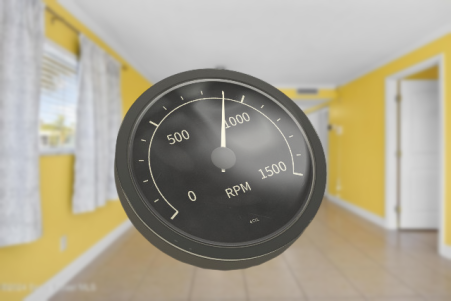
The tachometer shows 900,rpm
